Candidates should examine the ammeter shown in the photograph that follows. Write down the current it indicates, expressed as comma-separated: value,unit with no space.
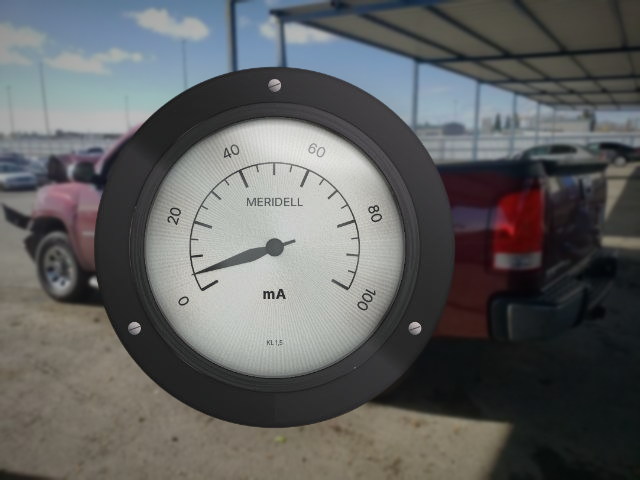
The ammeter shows 5,mA
